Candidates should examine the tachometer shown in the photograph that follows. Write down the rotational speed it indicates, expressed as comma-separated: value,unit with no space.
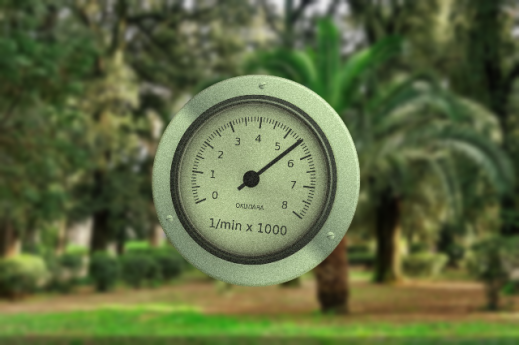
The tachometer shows 5500,rpm
